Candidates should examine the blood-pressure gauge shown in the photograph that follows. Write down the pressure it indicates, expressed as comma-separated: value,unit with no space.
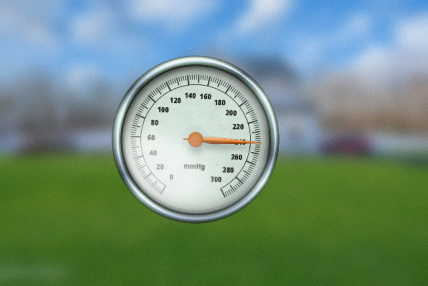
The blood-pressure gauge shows 240,mmHg
